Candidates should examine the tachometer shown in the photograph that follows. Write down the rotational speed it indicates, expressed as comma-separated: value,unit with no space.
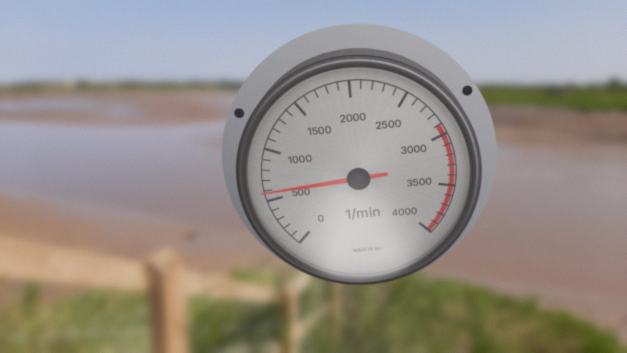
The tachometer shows 600,rpm
